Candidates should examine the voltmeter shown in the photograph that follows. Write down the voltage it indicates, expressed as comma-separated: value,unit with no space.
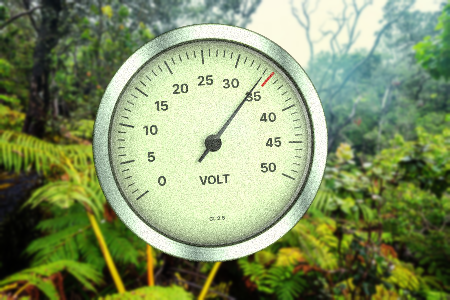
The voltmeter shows 34,V
